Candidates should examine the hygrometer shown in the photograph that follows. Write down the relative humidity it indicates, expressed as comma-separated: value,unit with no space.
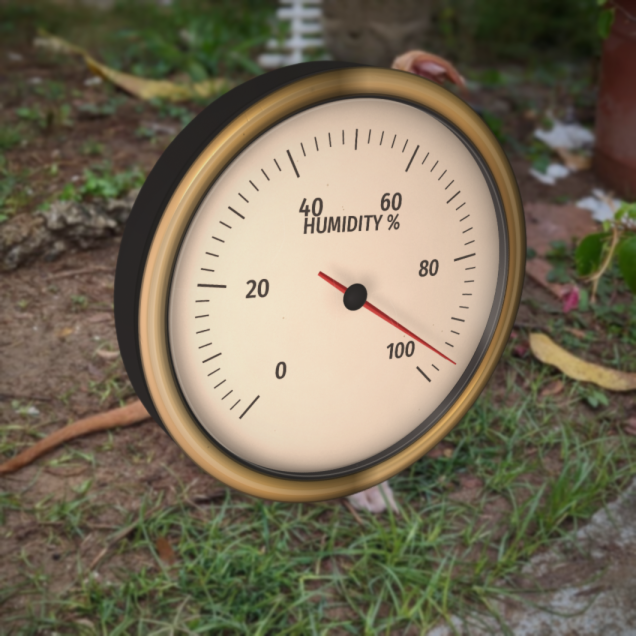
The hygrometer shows 96,%
